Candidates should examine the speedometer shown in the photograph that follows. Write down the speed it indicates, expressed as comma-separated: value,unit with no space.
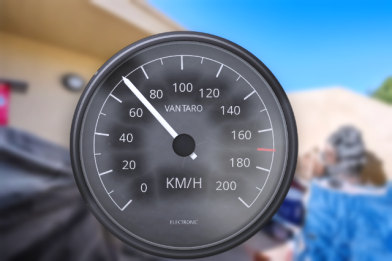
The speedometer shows 70,km/h
